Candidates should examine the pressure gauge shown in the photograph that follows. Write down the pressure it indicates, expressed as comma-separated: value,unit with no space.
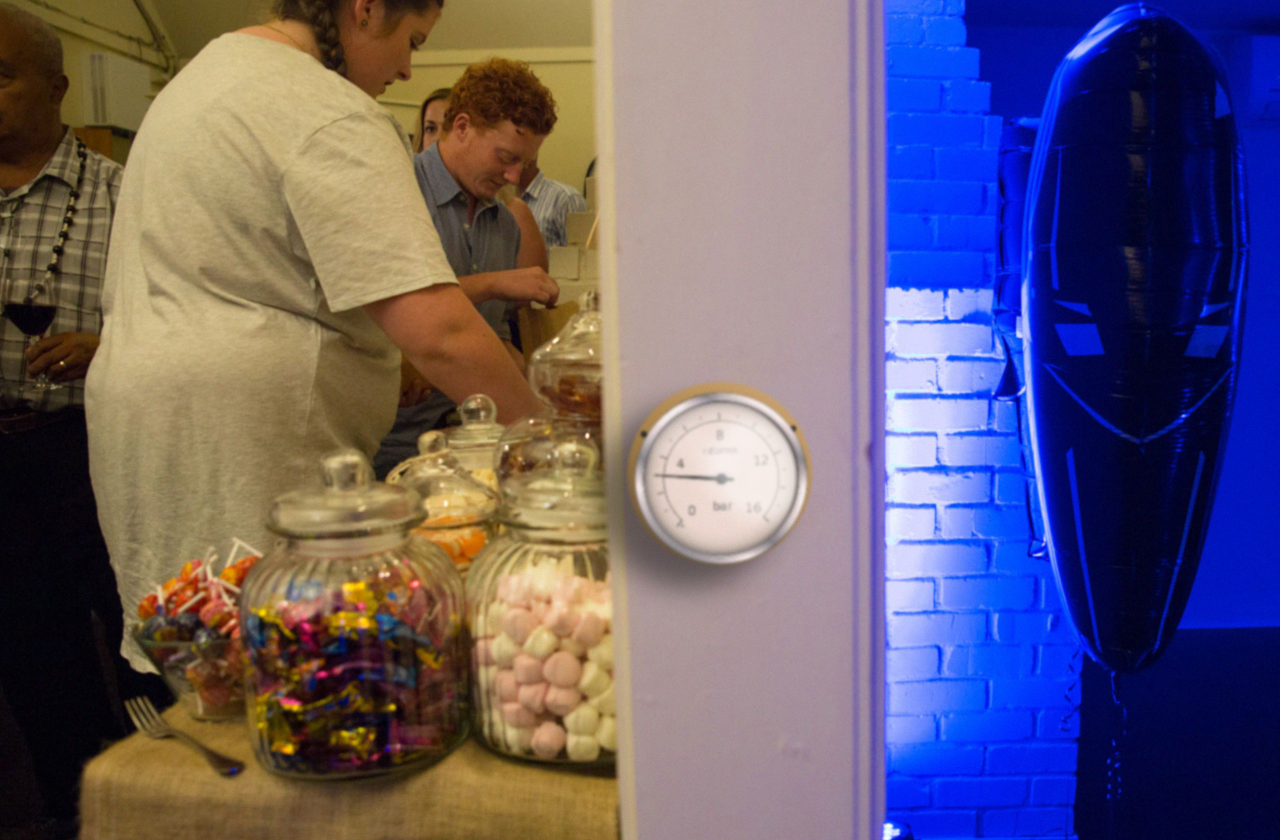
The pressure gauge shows 3,bar
